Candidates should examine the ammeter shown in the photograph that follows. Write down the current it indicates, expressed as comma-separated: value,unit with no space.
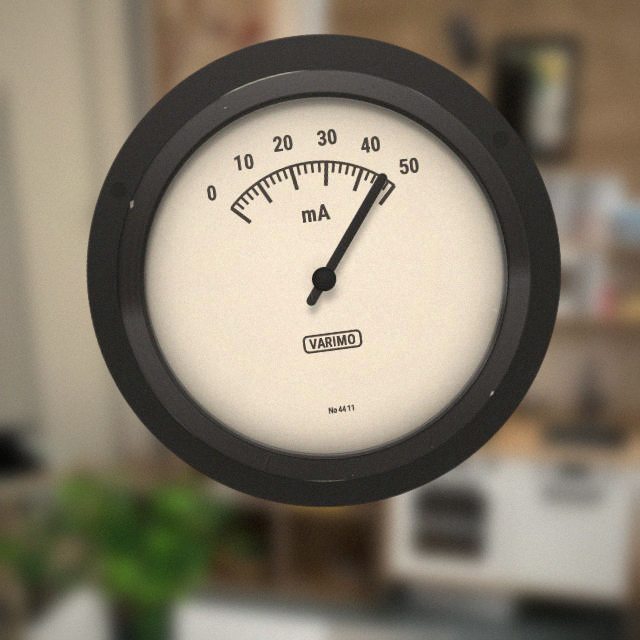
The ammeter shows 46,mA
